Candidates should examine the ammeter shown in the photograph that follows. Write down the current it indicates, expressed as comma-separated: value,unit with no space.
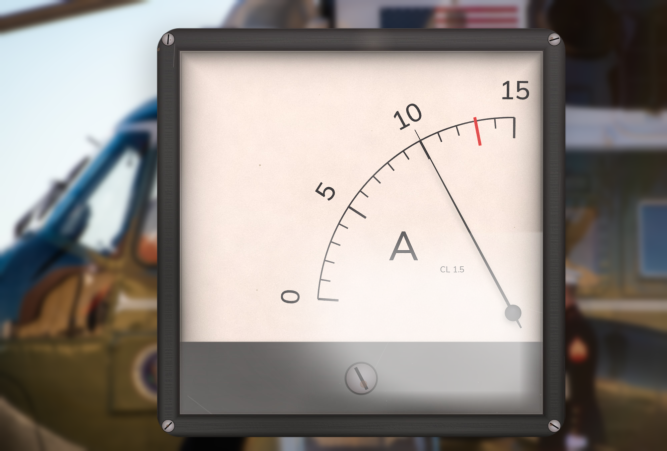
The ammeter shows 10,A
